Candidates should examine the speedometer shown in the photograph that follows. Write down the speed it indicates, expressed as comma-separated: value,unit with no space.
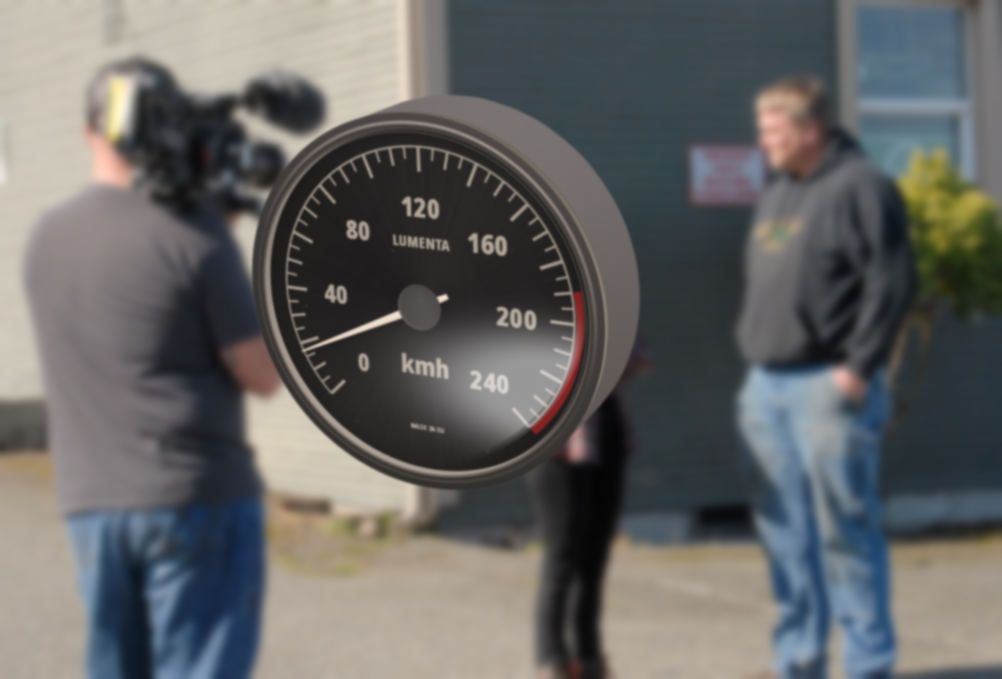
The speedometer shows 17.5,km/h
